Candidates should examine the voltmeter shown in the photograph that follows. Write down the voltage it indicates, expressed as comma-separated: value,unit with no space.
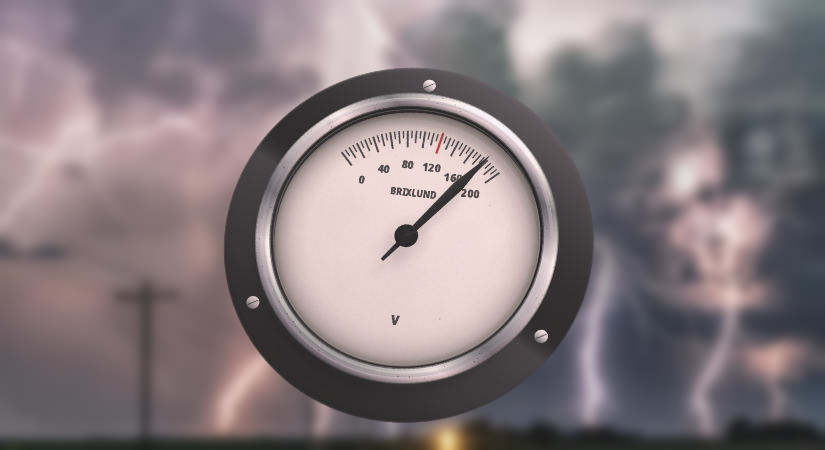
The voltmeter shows 180,V
